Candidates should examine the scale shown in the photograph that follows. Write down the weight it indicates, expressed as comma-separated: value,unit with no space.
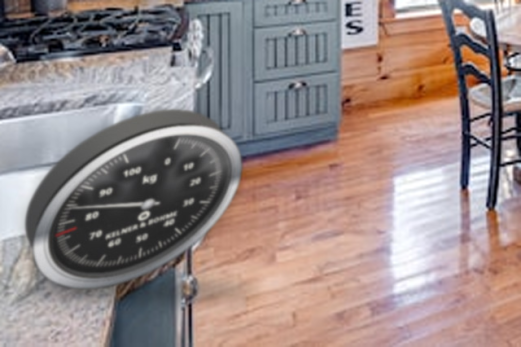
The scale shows 85,kg
